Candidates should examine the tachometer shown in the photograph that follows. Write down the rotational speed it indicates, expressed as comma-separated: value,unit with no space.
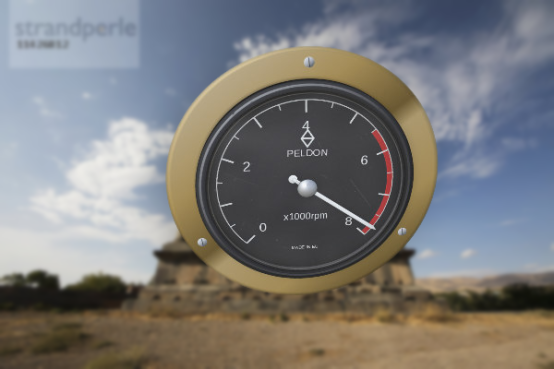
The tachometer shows 7750,rpm
